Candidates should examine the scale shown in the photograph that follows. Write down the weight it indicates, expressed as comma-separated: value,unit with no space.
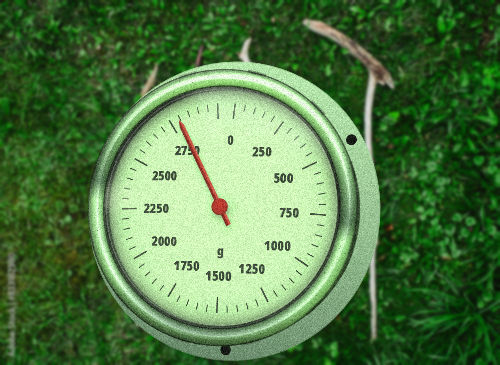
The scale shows 2800,g
